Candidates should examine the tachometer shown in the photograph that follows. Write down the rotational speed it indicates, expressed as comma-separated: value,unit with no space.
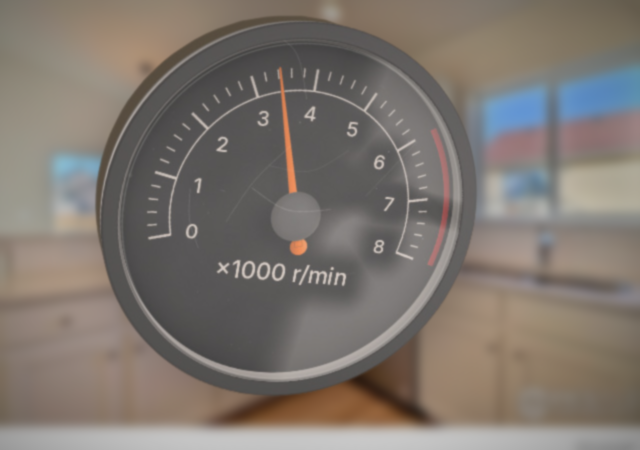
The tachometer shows 3400,rpm
